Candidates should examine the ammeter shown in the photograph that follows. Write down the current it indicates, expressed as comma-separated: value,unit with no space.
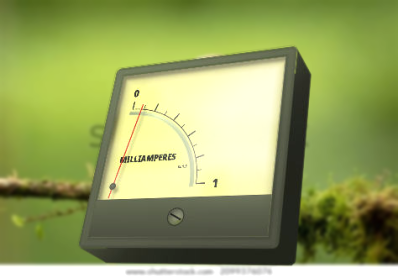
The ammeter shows 0.1,mA
